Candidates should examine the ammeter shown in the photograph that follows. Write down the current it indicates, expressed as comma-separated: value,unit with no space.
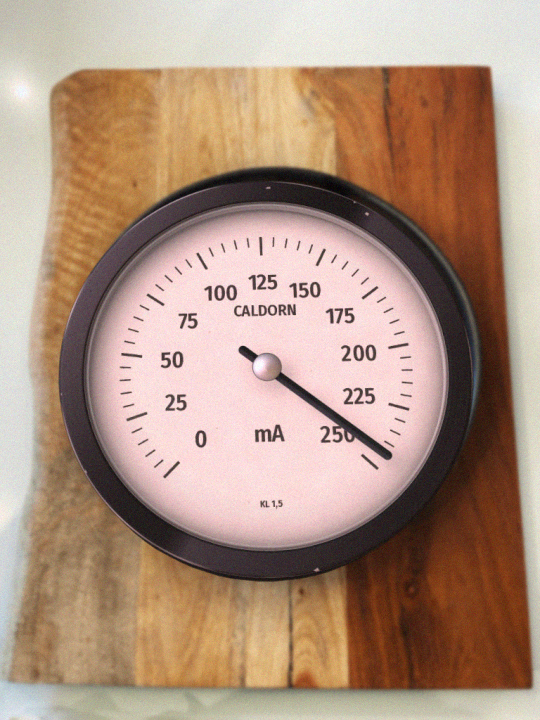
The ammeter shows 245,mA
